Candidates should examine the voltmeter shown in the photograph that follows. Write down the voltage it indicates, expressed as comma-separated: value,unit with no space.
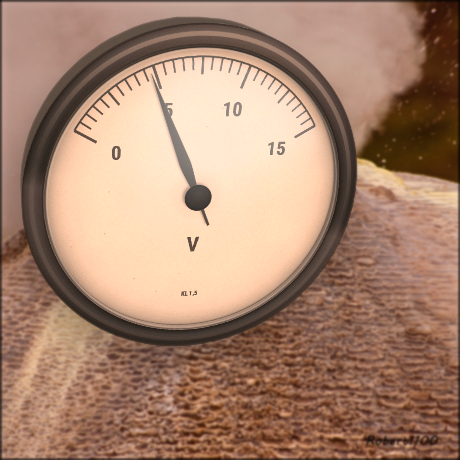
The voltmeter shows 4.75,V
